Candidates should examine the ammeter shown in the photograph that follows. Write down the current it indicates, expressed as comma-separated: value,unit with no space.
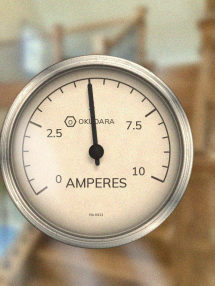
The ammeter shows 5,A
